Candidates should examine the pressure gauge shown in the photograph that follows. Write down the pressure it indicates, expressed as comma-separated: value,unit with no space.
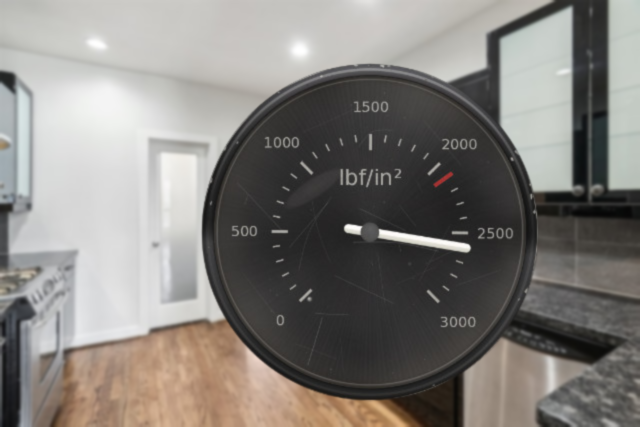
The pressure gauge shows 2600,psi
